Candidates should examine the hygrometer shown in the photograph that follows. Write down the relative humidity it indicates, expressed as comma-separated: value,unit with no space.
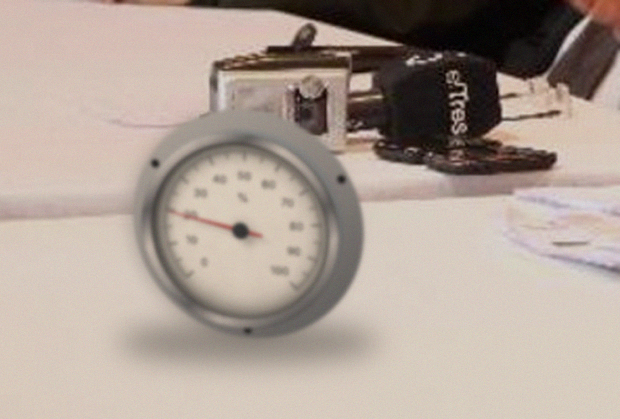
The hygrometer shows 20,%
